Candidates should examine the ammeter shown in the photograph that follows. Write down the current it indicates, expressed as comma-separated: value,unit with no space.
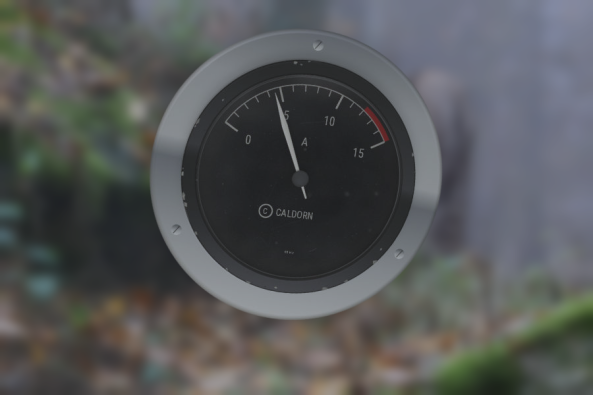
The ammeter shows 4.5,A
